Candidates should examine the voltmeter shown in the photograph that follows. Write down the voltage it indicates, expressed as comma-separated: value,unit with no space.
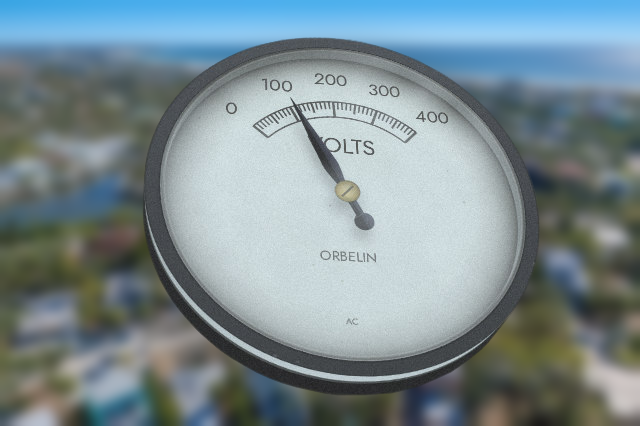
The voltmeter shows 100,V
